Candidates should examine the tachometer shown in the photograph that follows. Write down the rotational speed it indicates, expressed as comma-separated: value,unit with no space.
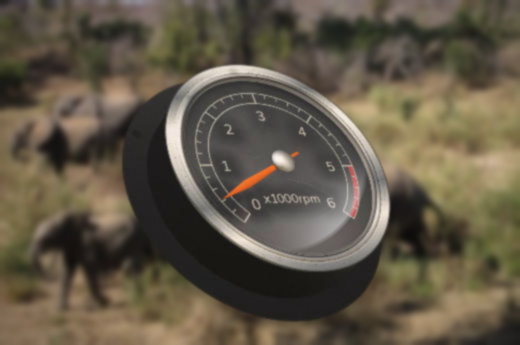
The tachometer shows 400,rpm
